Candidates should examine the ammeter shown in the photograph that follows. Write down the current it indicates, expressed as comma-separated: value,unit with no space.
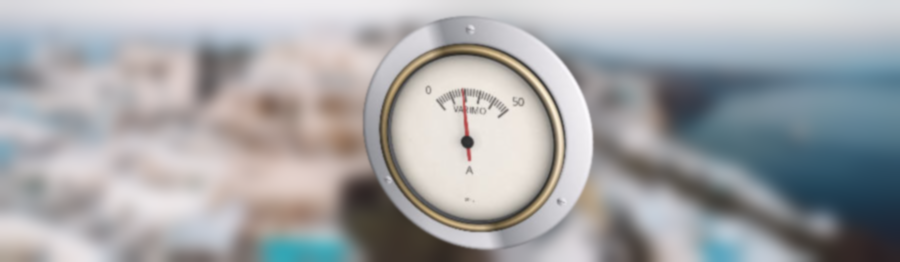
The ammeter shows 20,A
